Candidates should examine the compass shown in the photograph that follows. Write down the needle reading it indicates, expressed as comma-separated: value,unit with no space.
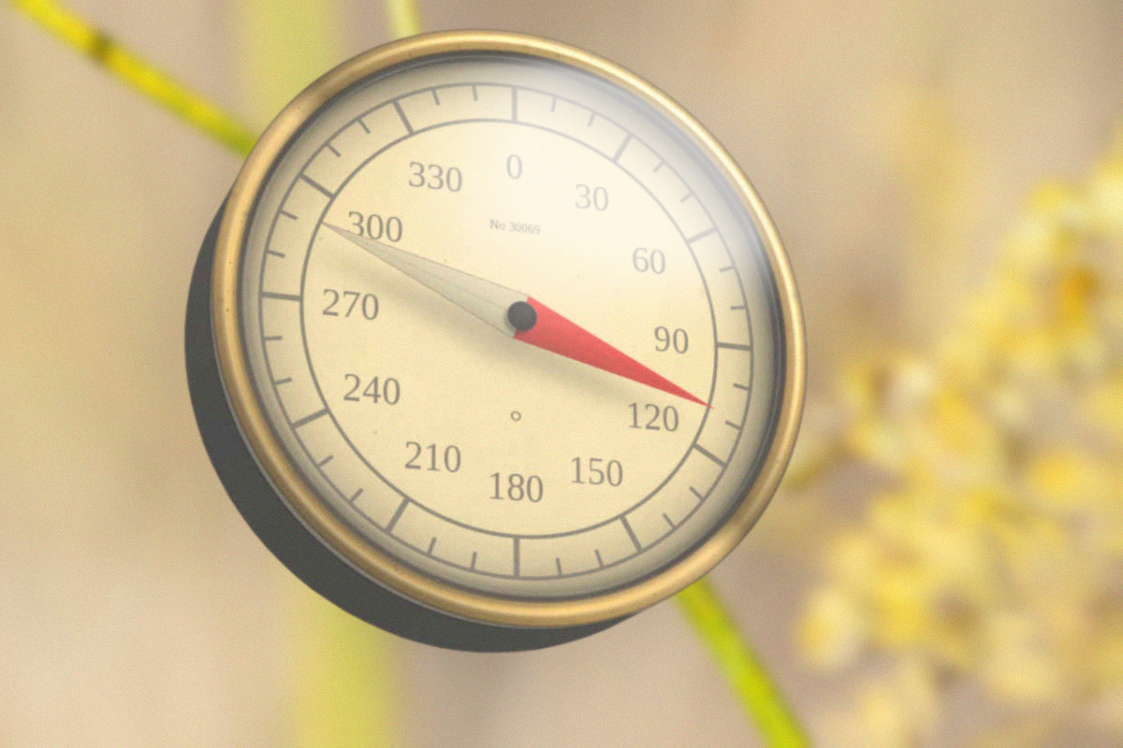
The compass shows 110,°
